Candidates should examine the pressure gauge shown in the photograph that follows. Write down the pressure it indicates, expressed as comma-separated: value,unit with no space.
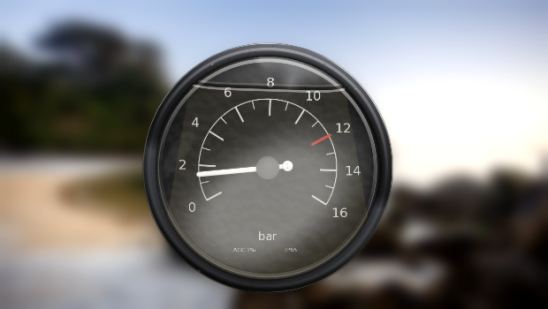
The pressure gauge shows 1.5,bar
